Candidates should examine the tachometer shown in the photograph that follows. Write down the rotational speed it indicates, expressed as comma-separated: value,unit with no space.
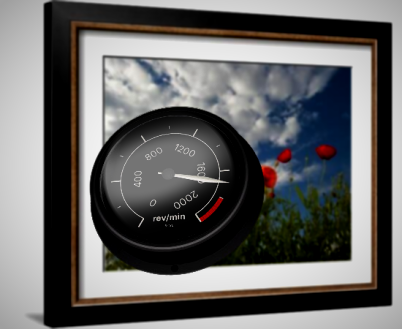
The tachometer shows 1700,rpm
